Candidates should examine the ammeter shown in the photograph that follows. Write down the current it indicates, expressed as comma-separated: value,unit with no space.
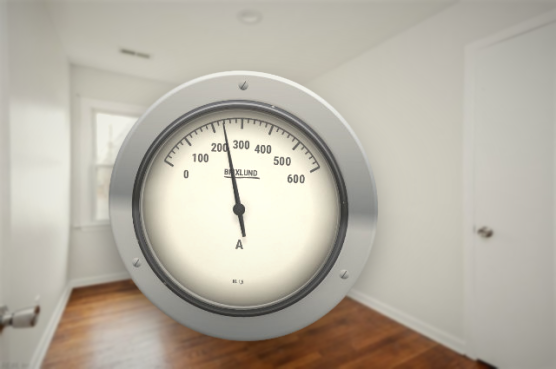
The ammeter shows 240,A
